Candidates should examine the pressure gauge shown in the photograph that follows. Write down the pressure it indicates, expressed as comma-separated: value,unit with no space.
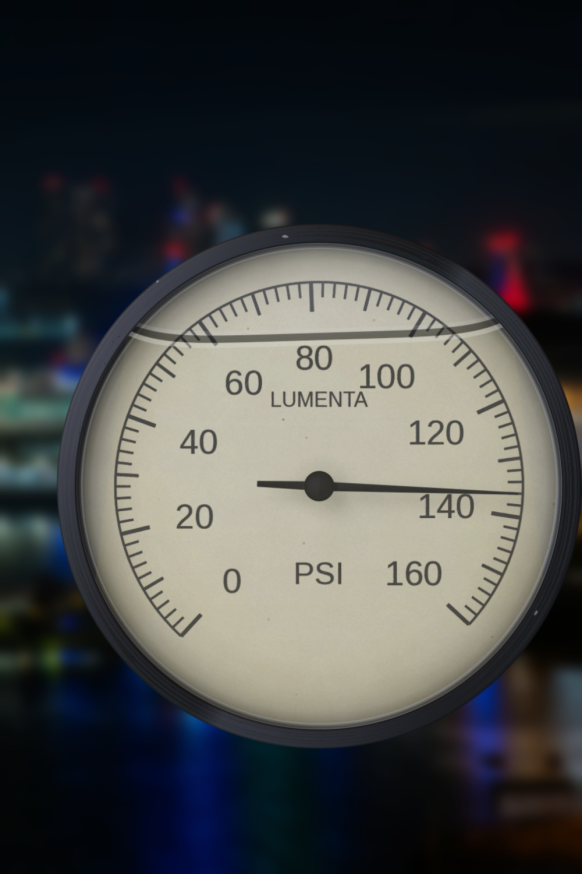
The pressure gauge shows 136,psi
